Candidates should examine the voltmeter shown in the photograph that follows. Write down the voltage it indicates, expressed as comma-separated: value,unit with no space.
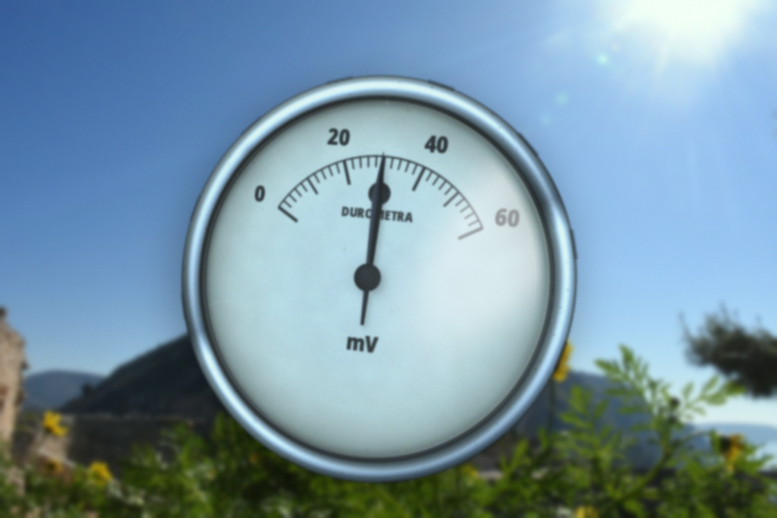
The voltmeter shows 30,mV
